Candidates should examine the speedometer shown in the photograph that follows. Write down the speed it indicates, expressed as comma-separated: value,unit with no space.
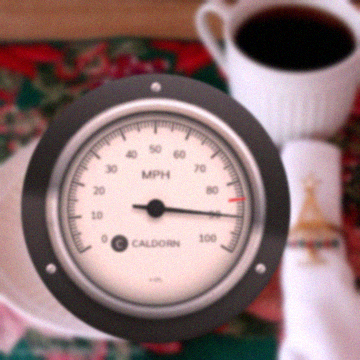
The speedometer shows 90,mph
